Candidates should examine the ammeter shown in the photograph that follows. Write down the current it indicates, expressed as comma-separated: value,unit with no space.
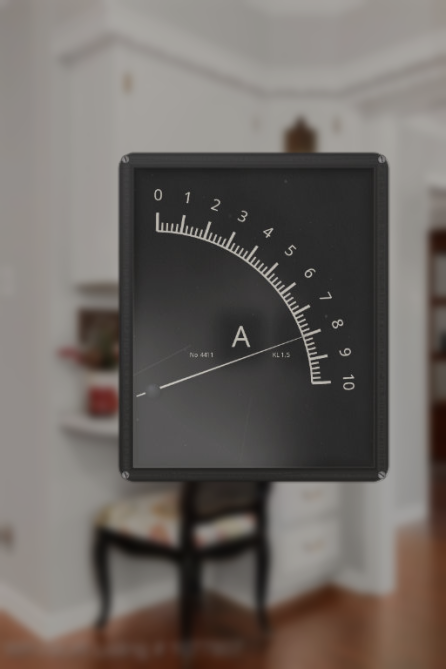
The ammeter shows 8,A
